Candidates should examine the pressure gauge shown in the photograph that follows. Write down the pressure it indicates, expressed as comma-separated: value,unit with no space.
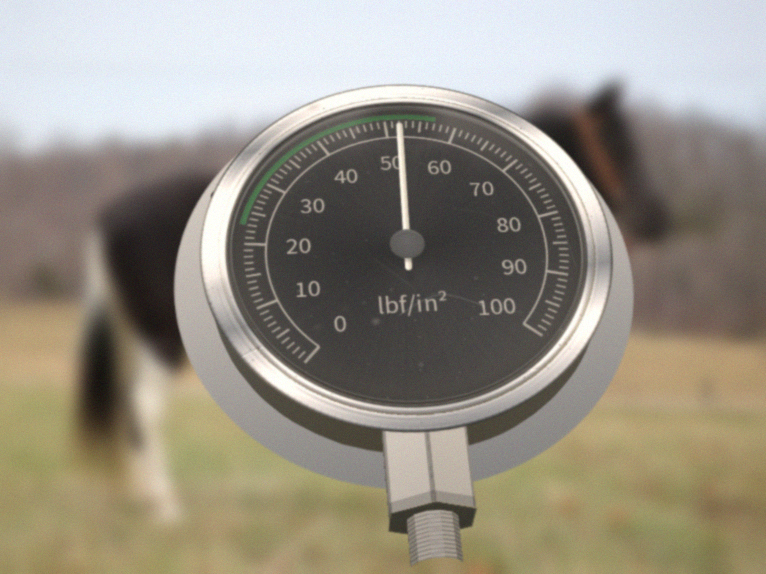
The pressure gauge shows 52,psi
